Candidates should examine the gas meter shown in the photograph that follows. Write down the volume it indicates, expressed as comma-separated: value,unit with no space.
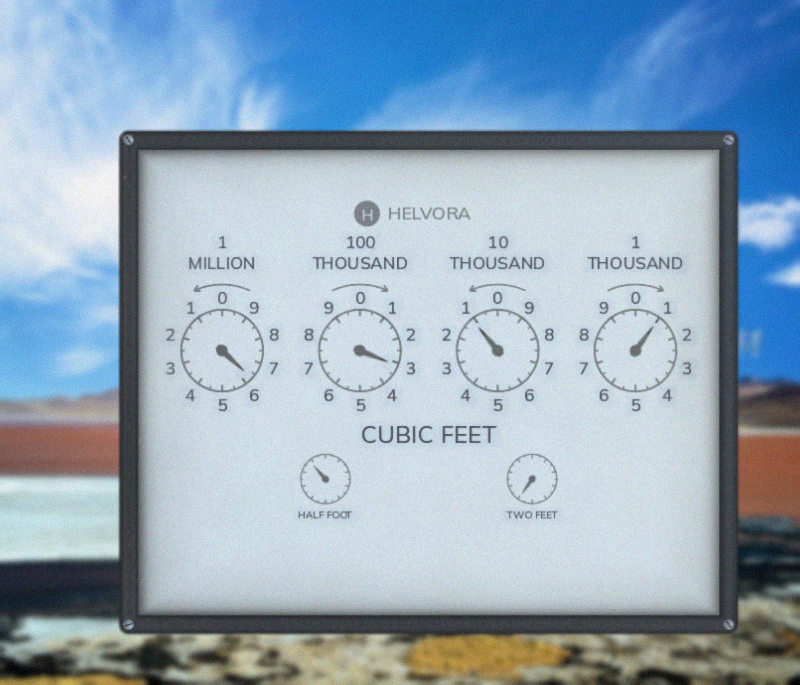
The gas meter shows 631100,ft³
